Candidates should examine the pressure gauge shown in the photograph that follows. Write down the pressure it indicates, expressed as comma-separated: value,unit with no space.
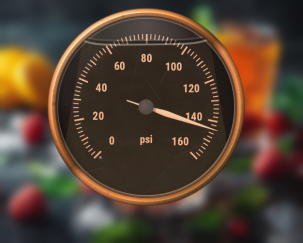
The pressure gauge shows 144,psi
